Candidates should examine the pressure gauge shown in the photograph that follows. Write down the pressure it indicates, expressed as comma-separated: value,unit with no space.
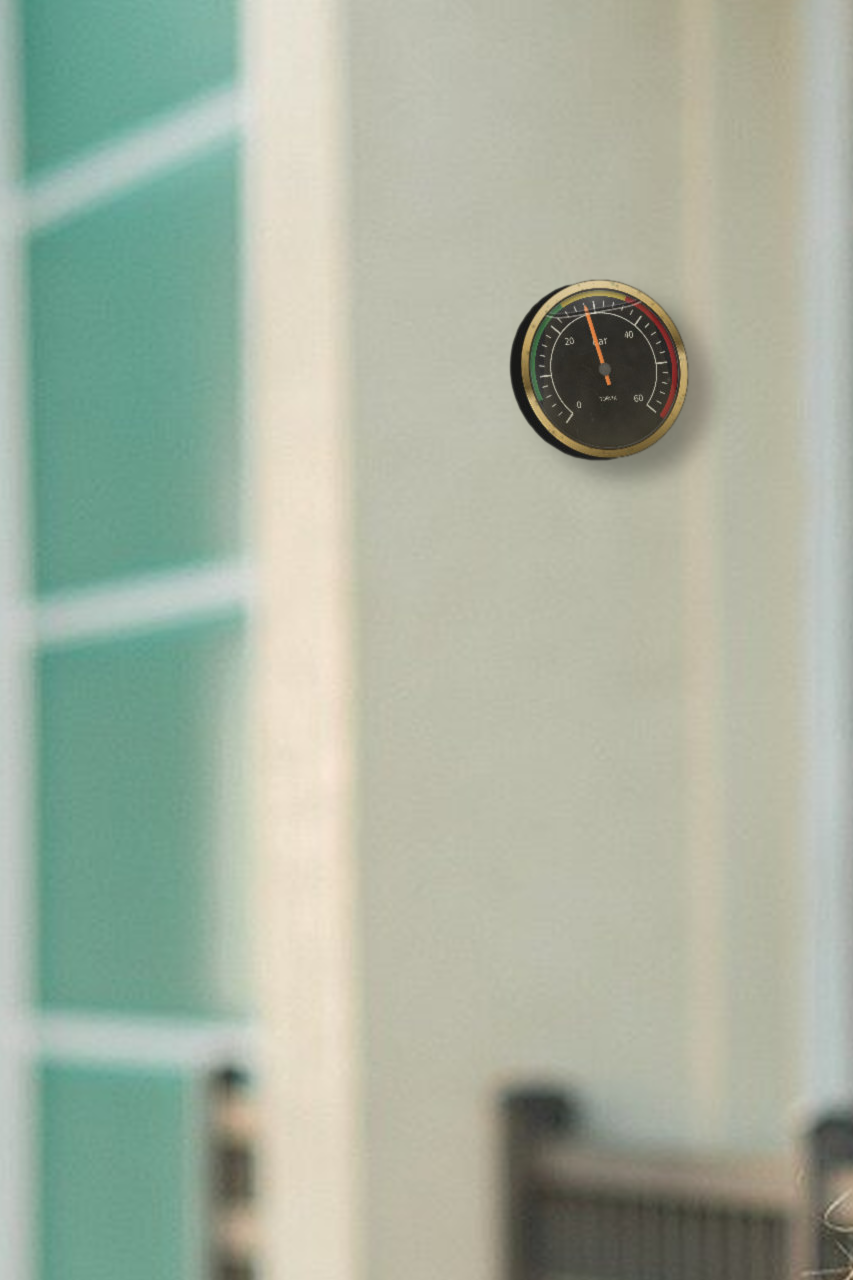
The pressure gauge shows 28,bar
